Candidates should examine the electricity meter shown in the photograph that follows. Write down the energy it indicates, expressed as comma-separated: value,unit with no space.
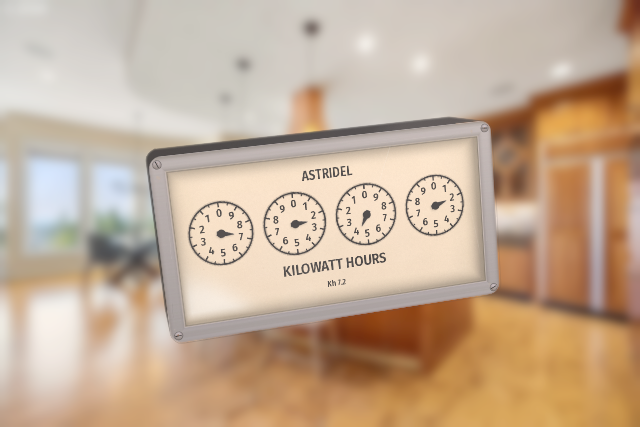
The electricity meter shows 7242,kWh
